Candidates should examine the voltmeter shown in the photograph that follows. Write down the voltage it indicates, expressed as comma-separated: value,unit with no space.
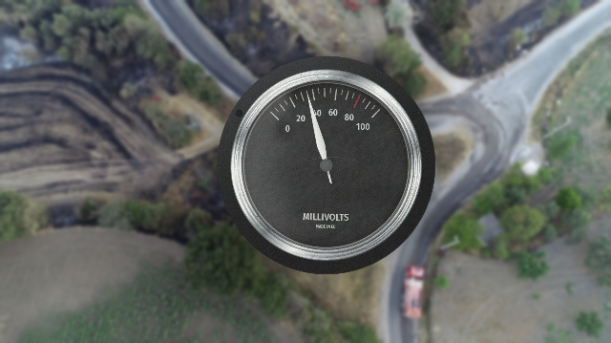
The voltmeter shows 35,mV
